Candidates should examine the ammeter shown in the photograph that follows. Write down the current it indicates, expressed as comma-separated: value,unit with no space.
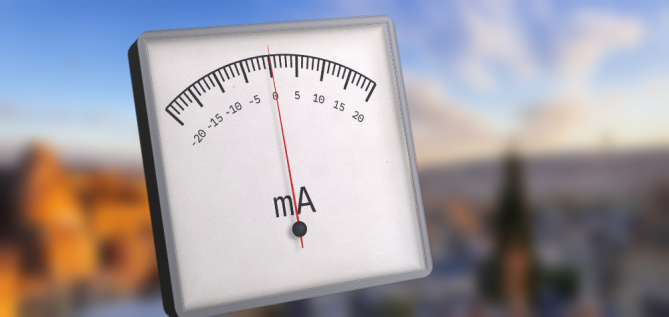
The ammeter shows 0,mA
